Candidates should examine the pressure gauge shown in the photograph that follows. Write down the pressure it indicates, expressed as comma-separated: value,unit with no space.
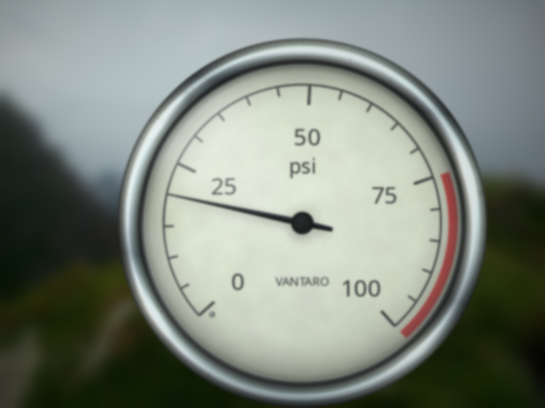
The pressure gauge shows 20,psi
